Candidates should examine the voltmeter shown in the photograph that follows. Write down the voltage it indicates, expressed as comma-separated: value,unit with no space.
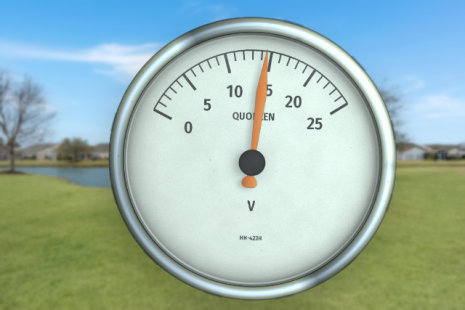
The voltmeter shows 14.5,V
